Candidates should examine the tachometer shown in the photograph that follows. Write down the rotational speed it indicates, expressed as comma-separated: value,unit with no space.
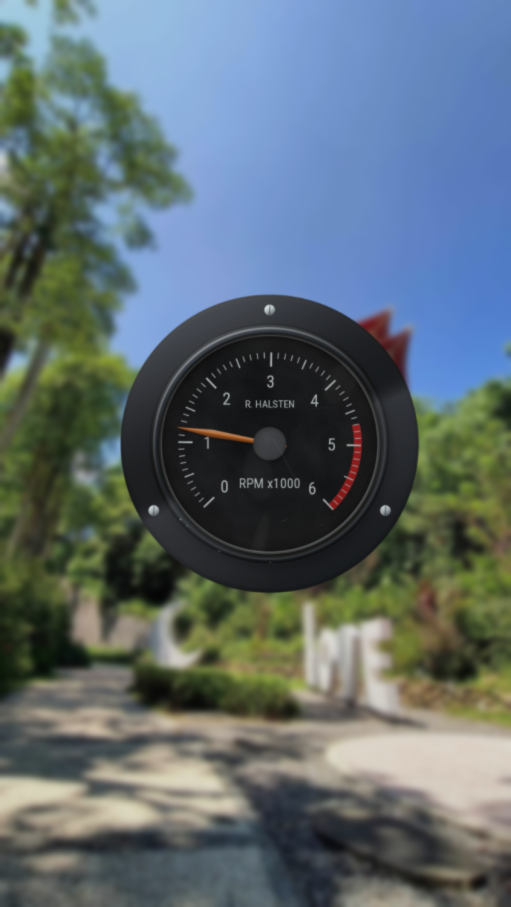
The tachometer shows 1200,rpm
